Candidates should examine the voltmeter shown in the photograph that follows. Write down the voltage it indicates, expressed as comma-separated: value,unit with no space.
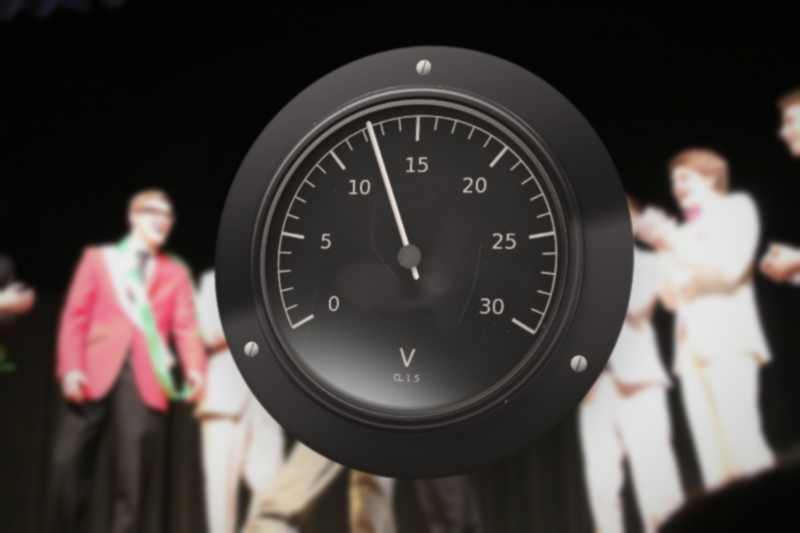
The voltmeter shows 12.5,V
